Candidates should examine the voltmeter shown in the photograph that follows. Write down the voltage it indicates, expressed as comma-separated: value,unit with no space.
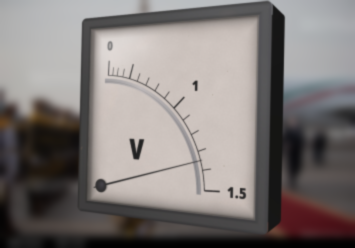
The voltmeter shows 1.35,V
